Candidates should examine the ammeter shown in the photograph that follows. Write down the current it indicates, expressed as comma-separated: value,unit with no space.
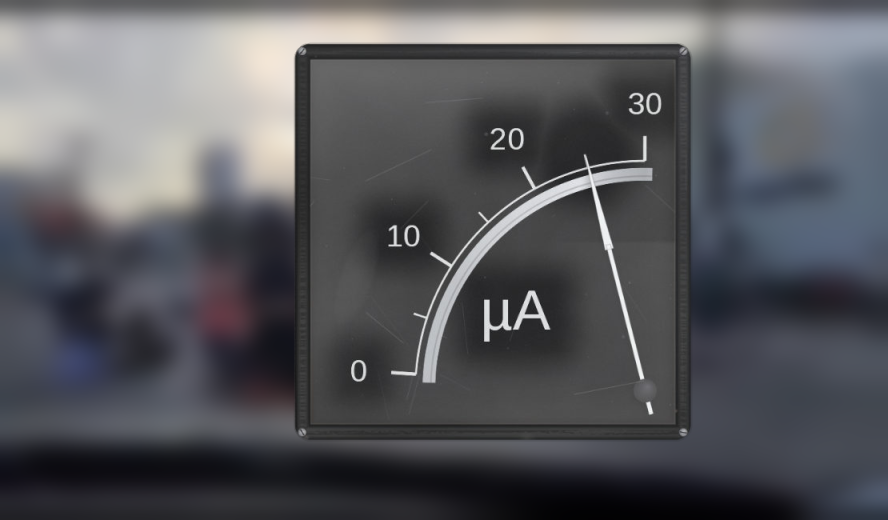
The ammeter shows 25,µA
